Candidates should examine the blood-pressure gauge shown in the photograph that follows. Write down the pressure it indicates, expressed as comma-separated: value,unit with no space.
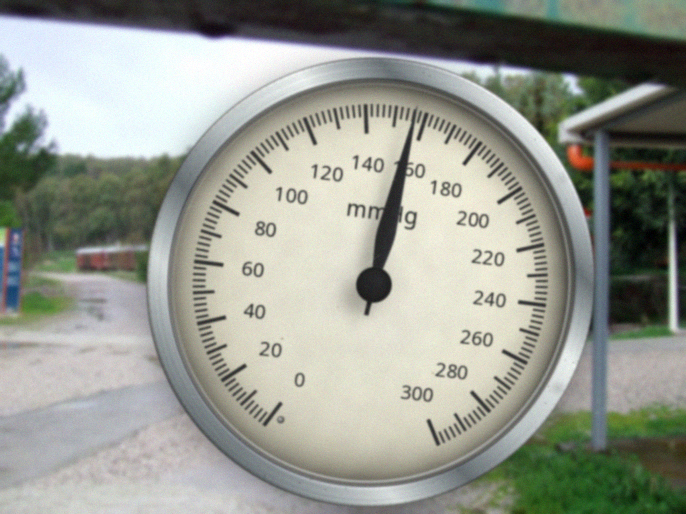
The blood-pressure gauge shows 156,mmHg
